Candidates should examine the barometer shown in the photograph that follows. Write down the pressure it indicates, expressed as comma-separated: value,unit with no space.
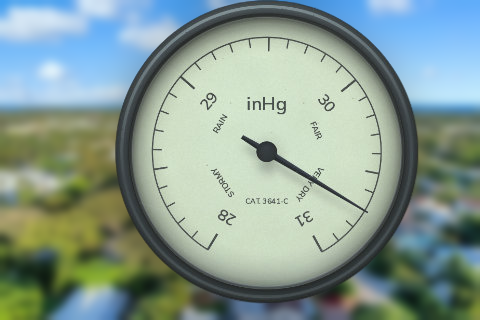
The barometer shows 30.7,inHg
